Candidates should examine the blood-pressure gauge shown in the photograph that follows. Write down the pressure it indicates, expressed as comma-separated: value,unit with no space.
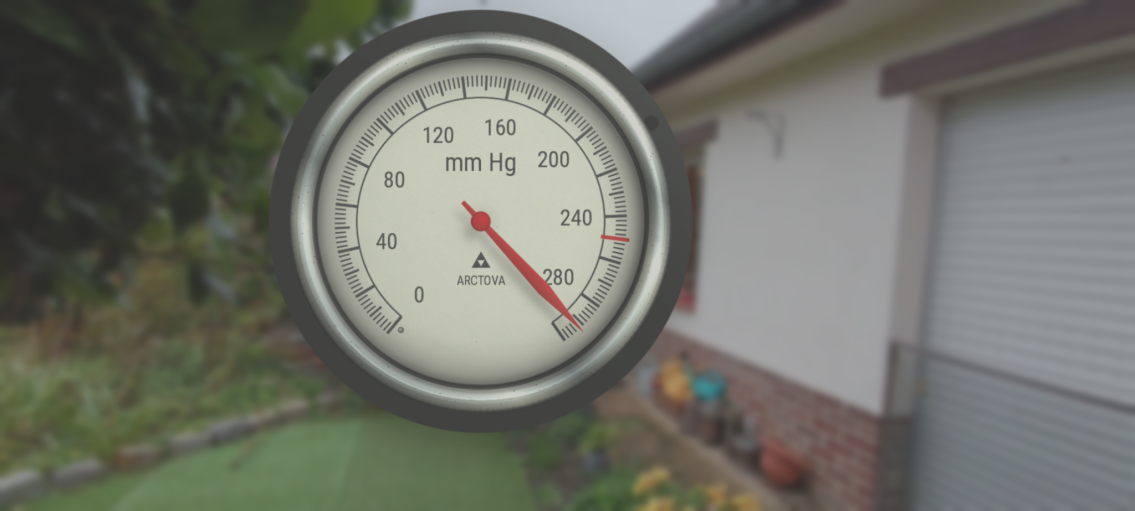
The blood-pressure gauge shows 292,mmHg
